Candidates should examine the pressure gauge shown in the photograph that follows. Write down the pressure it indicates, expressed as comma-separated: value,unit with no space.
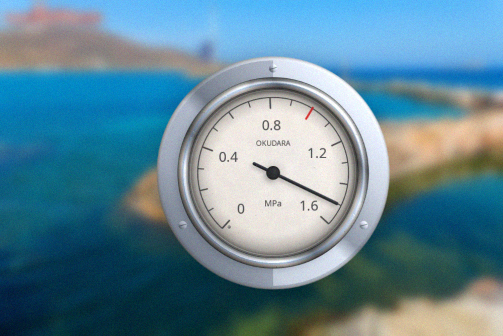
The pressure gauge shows 1.5,MPa
